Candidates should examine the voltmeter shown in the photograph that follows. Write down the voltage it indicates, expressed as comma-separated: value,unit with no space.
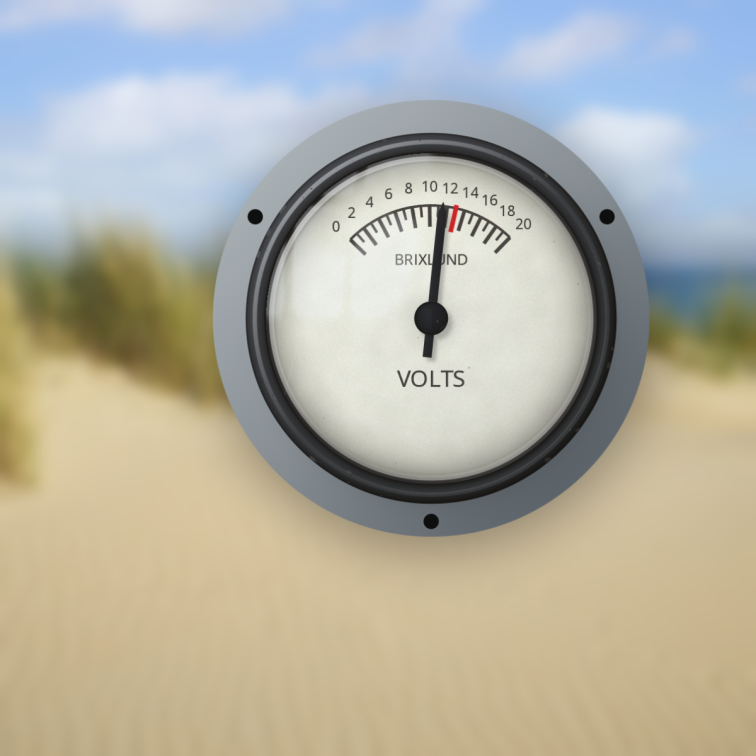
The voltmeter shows 11.5,V
